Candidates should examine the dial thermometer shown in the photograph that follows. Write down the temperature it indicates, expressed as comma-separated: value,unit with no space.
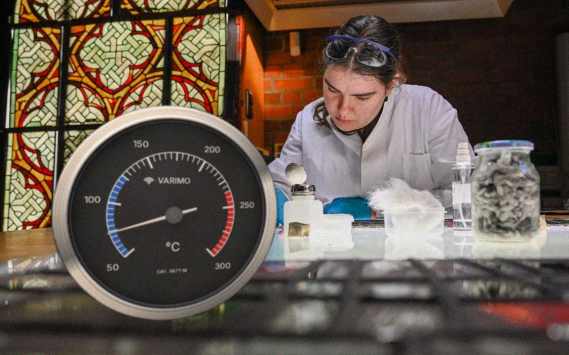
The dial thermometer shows 75,°C
